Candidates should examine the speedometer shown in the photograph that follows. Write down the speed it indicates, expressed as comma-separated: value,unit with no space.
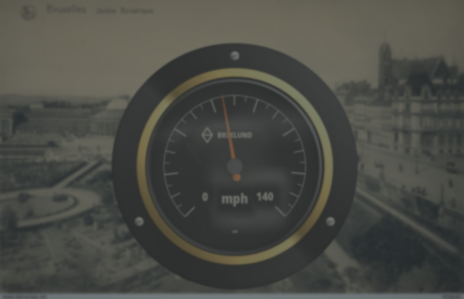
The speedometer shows 65,mph
